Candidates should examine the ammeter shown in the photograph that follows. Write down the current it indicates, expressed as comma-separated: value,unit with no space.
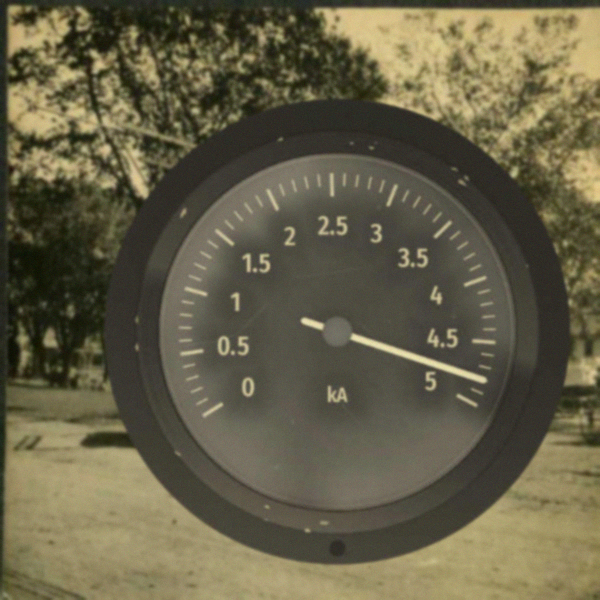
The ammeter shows 4.8,kA
